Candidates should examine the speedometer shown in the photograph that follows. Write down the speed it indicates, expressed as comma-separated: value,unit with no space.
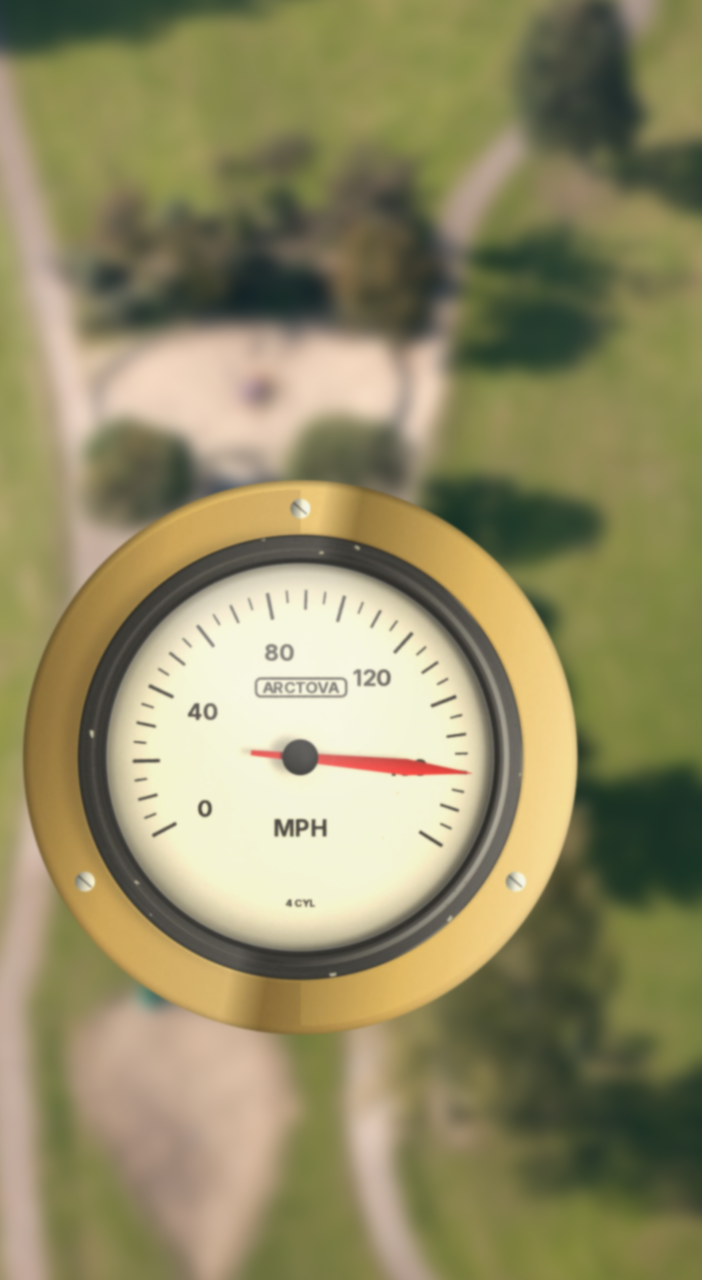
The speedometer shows 160,mph
